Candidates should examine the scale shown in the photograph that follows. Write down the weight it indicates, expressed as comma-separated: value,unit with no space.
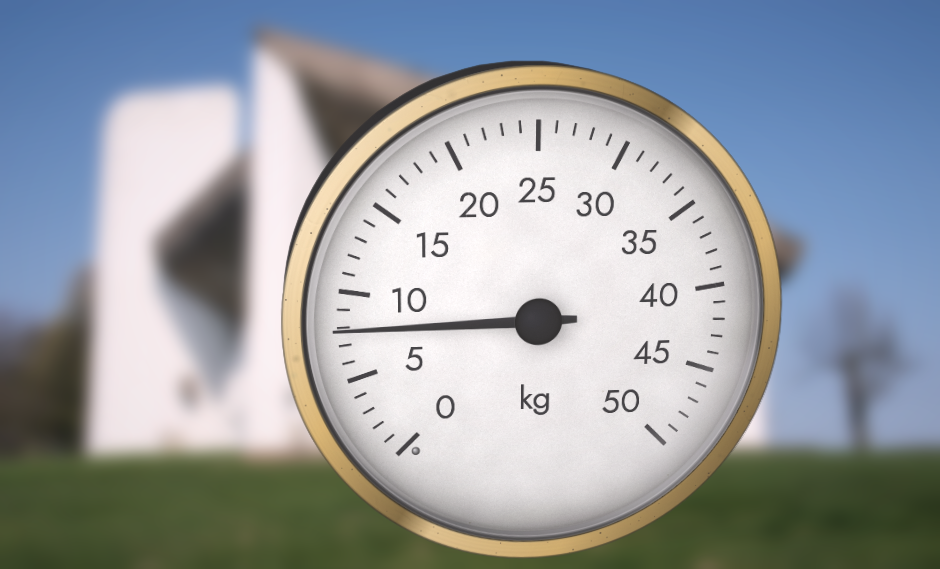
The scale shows 8,kg
